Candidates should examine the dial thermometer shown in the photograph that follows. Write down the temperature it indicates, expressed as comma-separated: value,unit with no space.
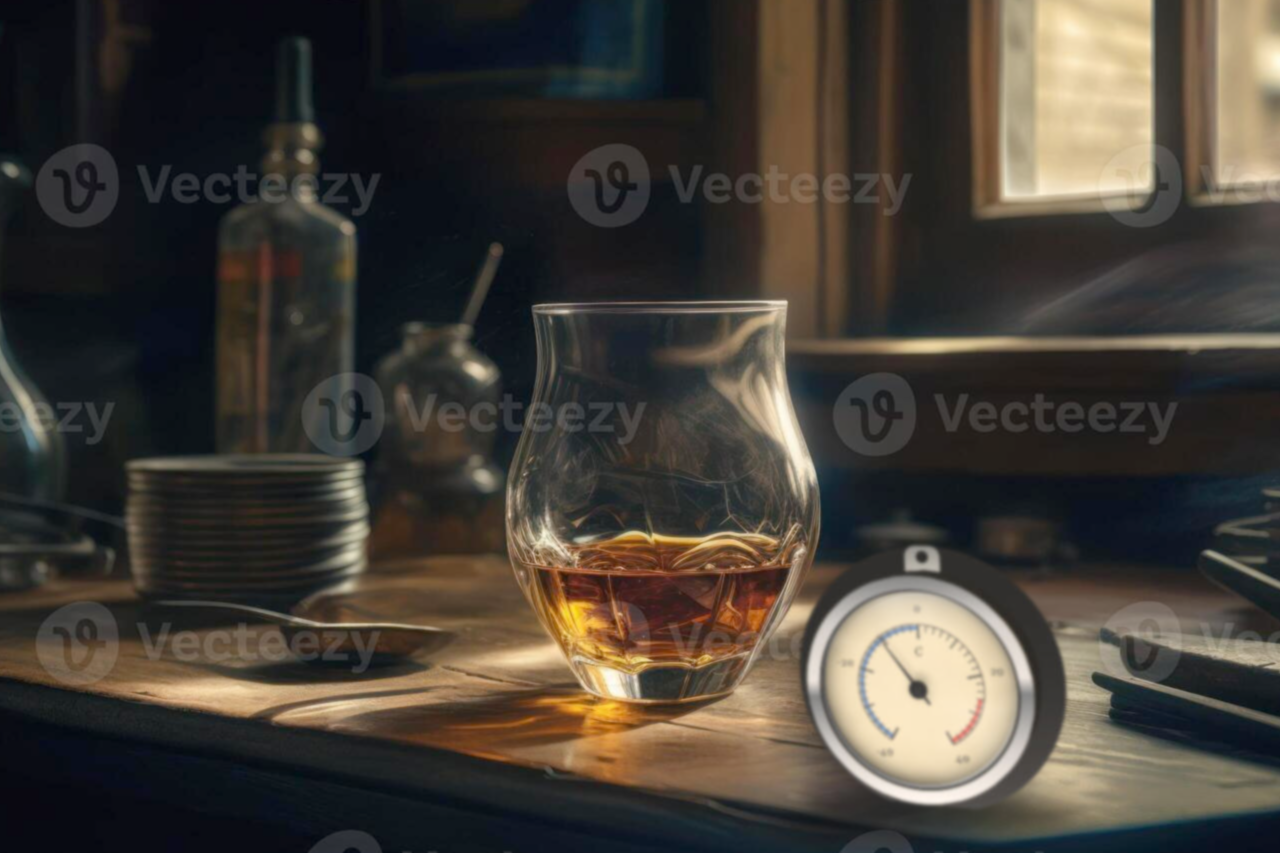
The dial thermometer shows -10,°C
